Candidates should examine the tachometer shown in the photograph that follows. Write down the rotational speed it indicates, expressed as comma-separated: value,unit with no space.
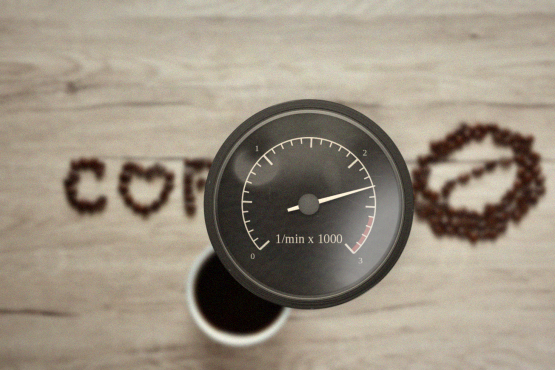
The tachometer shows 2300,rpm
